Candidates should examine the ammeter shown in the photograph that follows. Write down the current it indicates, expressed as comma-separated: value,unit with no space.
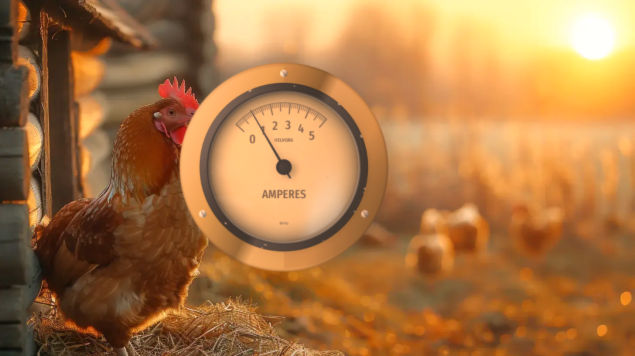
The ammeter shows 1,A
